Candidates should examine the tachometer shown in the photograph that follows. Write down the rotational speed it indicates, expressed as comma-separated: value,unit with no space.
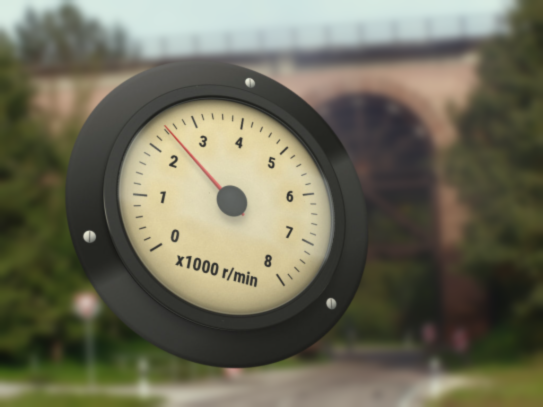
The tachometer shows 2400,rpm
